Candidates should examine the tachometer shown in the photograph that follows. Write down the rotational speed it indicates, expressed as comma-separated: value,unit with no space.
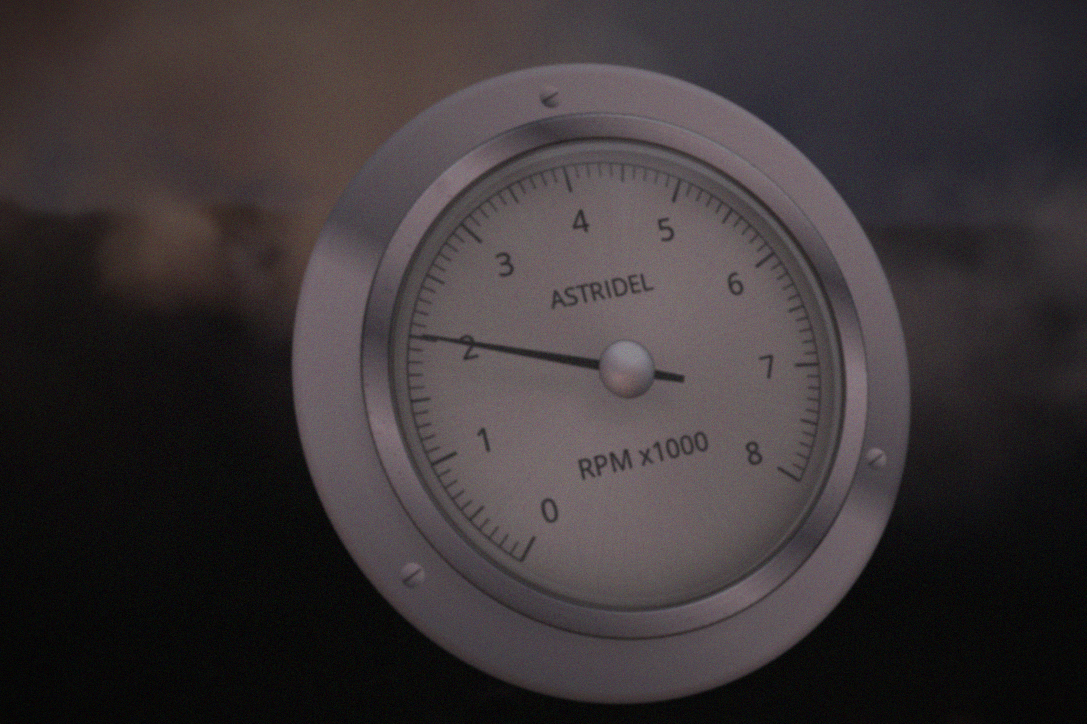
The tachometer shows 2000,rpm
